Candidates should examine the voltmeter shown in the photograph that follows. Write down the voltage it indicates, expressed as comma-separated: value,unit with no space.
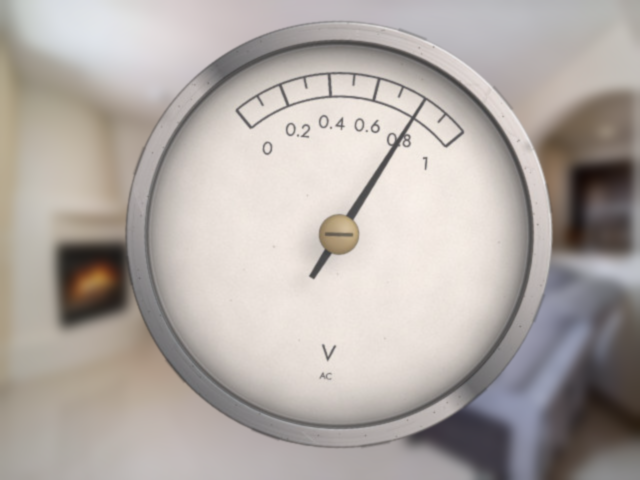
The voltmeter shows 0.8,V
